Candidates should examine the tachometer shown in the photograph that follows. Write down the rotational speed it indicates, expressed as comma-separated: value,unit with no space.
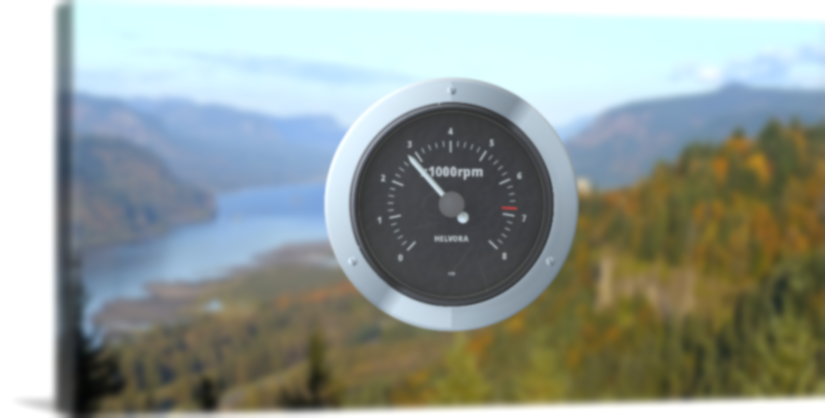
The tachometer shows 2800,rpm
